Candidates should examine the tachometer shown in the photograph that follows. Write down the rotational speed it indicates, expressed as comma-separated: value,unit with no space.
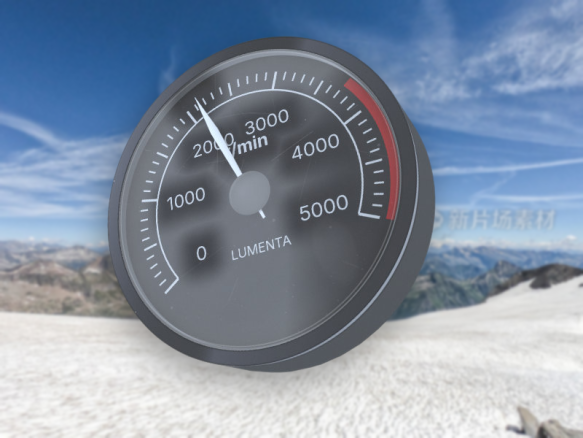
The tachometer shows 2150,rpm
